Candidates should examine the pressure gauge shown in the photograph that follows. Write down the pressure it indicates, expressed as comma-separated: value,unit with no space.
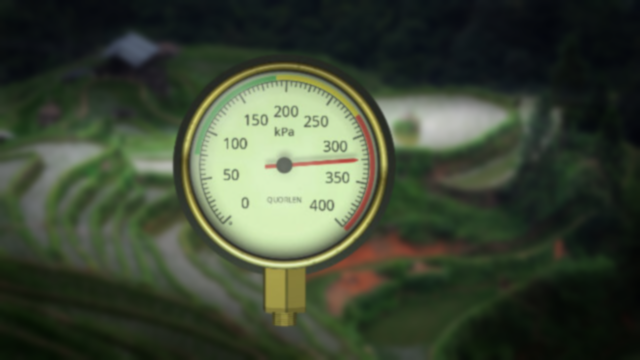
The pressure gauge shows 325,kPa
